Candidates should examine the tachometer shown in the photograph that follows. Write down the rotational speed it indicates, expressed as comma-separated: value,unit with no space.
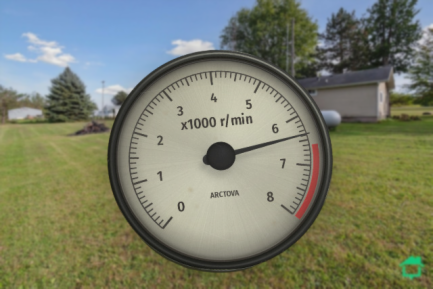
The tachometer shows 6400,rpm
